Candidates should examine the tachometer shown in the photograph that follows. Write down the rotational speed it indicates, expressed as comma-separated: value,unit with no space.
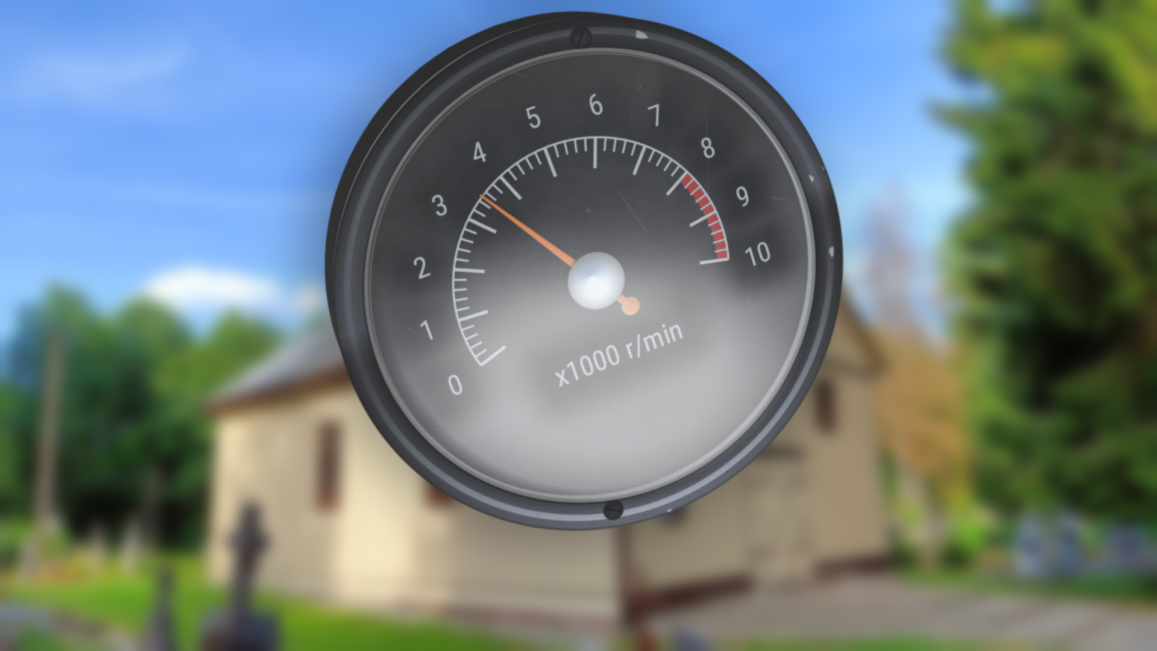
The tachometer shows 3500,rpm
